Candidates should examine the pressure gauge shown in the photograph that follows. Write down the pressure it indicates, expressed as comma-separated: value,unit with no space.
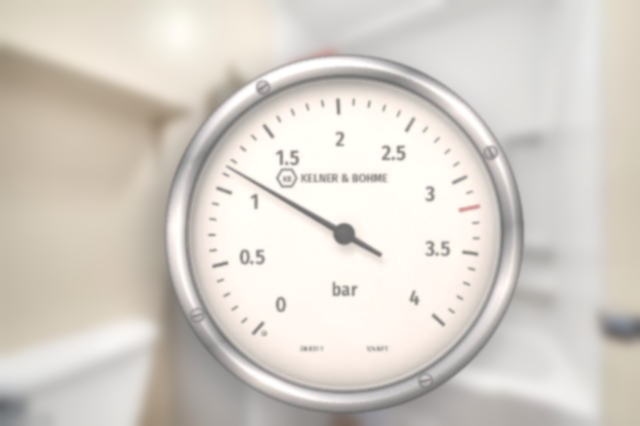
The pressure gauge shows 1.15,bar
